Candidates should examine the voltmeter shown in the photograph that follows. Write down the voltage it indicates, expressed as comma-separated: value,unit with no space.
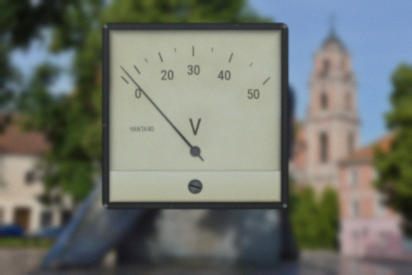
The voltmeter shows 5,V
